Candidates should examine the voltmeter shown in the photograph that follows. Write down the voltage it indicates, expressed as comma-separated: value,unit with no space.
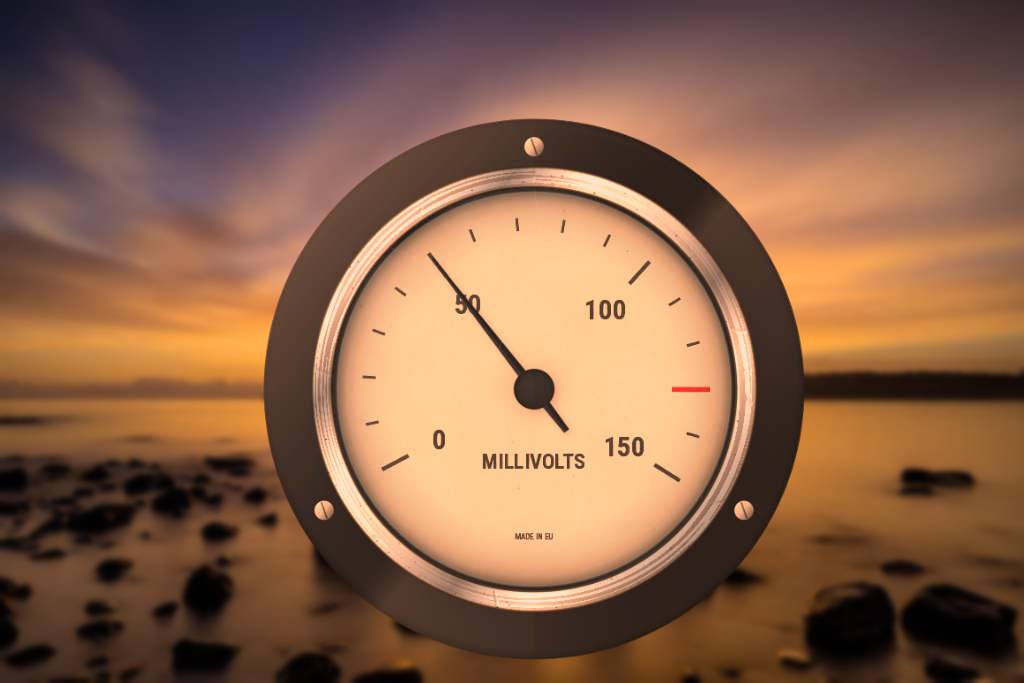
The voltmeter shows 50,mV
